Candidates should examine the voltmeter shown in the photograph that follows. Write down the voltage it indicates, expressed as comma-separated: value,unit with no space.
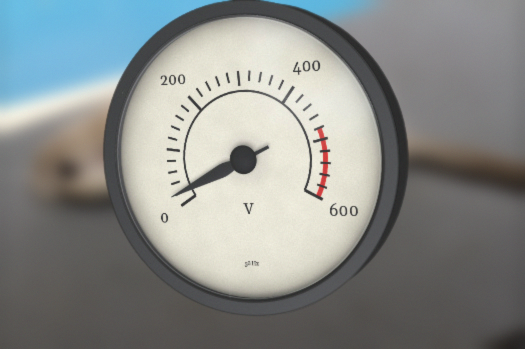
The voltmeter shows 20,V
